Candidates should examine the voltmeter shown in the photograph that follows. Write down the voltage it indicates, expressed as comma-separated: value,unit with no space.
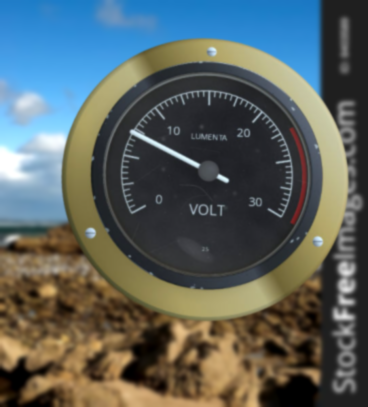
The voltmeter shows 7,V
